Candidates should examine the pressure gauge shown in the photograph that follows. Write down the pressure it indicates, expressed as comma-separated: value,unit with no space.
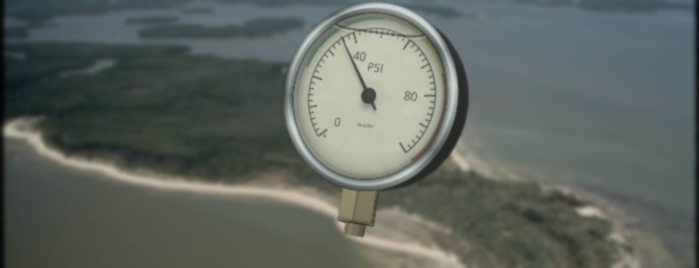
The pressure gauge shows 36,psi
